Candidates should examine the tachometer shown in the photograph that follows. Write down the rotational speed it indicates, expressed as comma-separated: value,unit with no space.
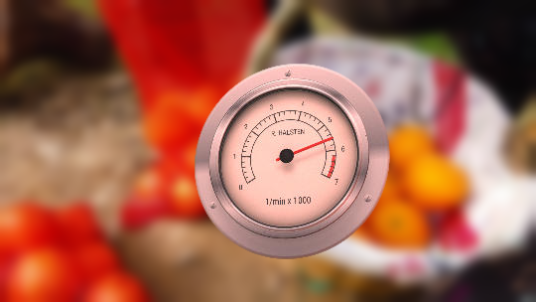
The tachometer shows 5600,rpm
